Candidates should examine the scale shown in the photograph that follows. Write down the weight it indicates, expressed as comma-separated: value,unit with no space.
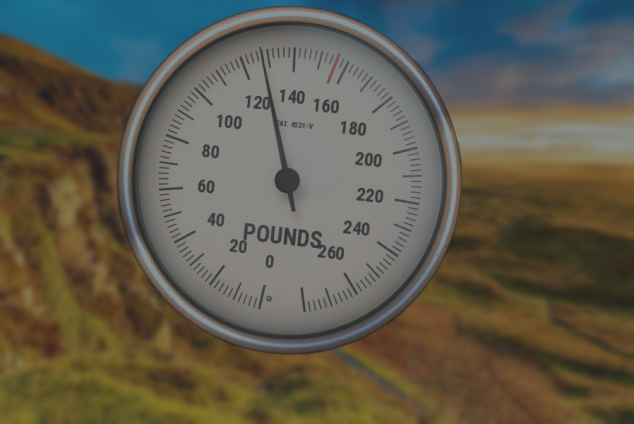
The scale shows 128,lb
